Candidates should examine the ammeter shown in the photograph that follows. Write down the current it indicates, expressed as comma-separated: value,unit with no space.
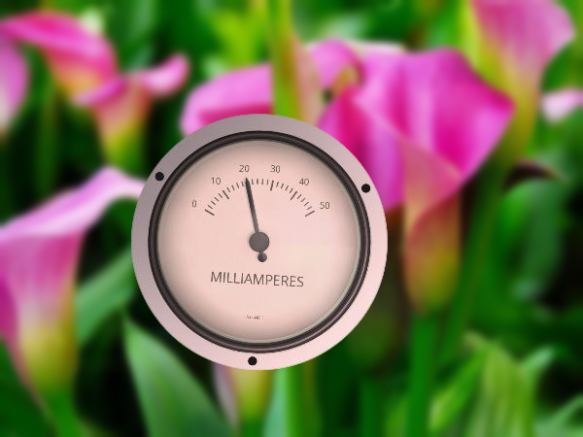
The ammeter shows 20,mA
